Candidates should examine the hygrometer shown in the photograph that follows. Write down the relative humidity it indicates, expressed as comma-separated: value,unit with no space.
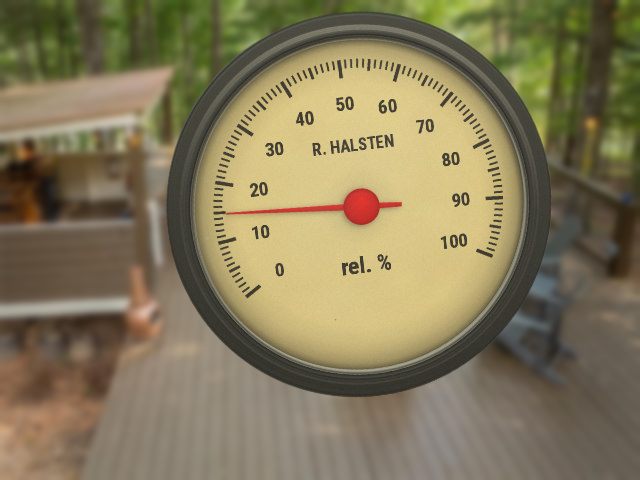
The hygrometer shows 15,%
